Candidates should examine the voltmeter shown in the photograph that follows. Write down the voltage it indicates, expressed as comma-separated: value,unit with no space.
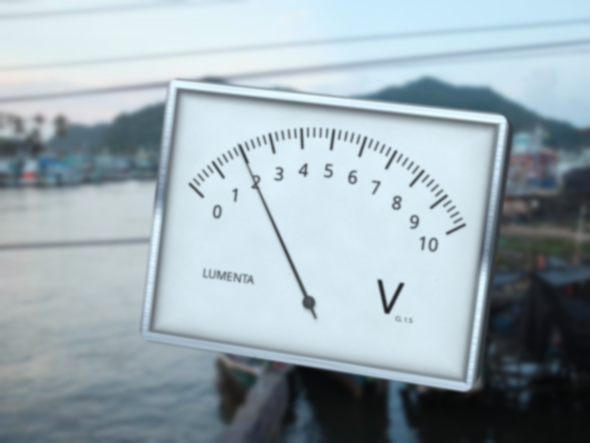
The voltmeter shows 2,V
